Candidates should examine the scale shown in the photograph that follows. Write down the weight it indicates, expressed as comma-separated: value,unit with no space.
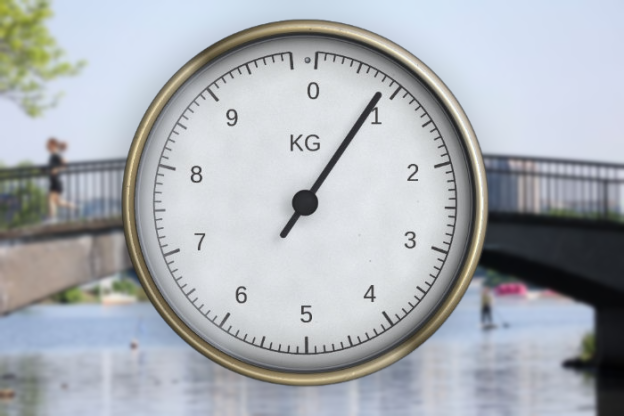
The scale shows 0.85,kg
